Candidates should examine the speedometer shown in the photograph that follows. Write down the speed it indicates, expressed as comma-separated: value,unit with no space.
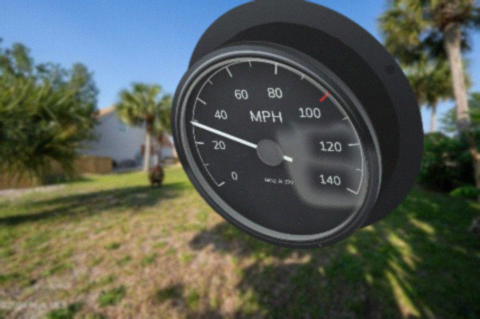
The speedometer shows 30,mph
